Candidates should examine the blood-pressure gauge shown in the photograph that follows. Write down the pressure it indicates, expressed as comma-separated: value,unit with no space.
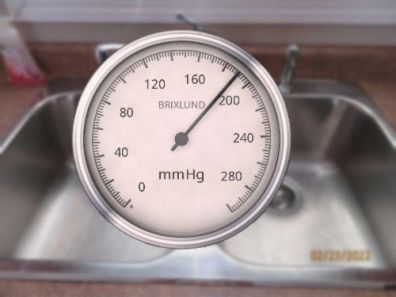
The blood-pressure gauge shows 190,mmHg
